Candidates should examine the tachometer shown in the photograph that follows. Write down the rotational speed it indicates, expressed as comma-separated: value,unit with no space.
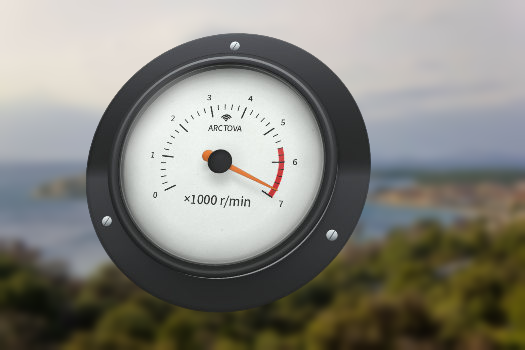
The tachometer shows 6800,rpm
